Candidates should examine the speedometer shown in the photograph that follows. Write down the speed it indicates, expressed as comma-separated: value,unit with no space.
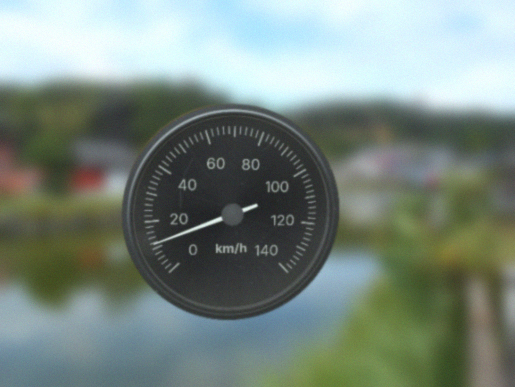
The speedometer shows 12,km/h
